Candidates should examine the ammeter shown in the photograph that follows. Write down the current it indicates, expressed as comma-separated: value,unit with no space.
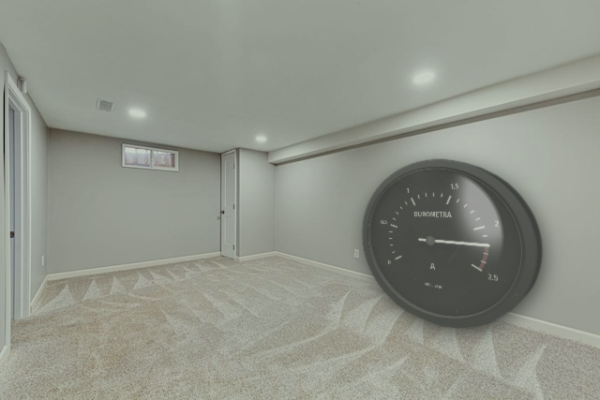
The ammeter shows 2.2,A
